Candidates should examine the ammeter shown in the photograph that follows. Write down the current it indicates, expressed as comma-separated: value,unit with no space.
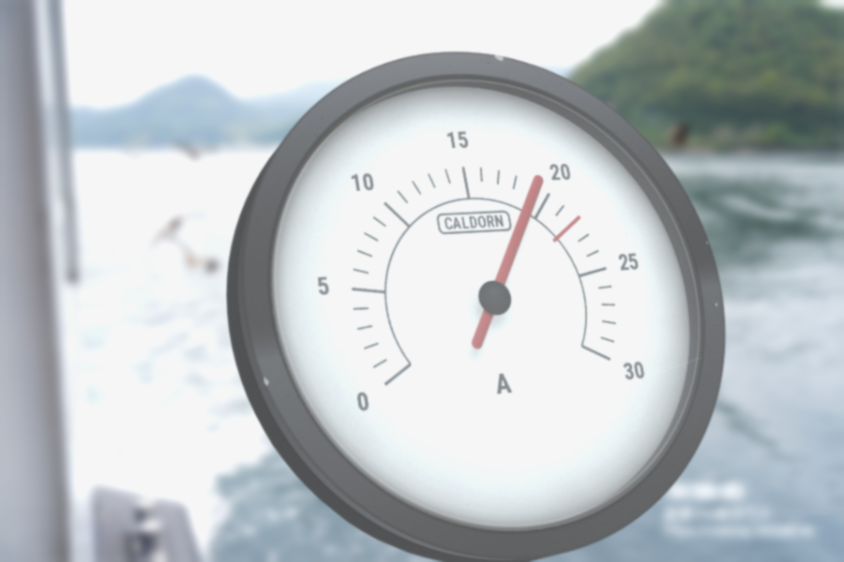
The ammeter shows 19,A
